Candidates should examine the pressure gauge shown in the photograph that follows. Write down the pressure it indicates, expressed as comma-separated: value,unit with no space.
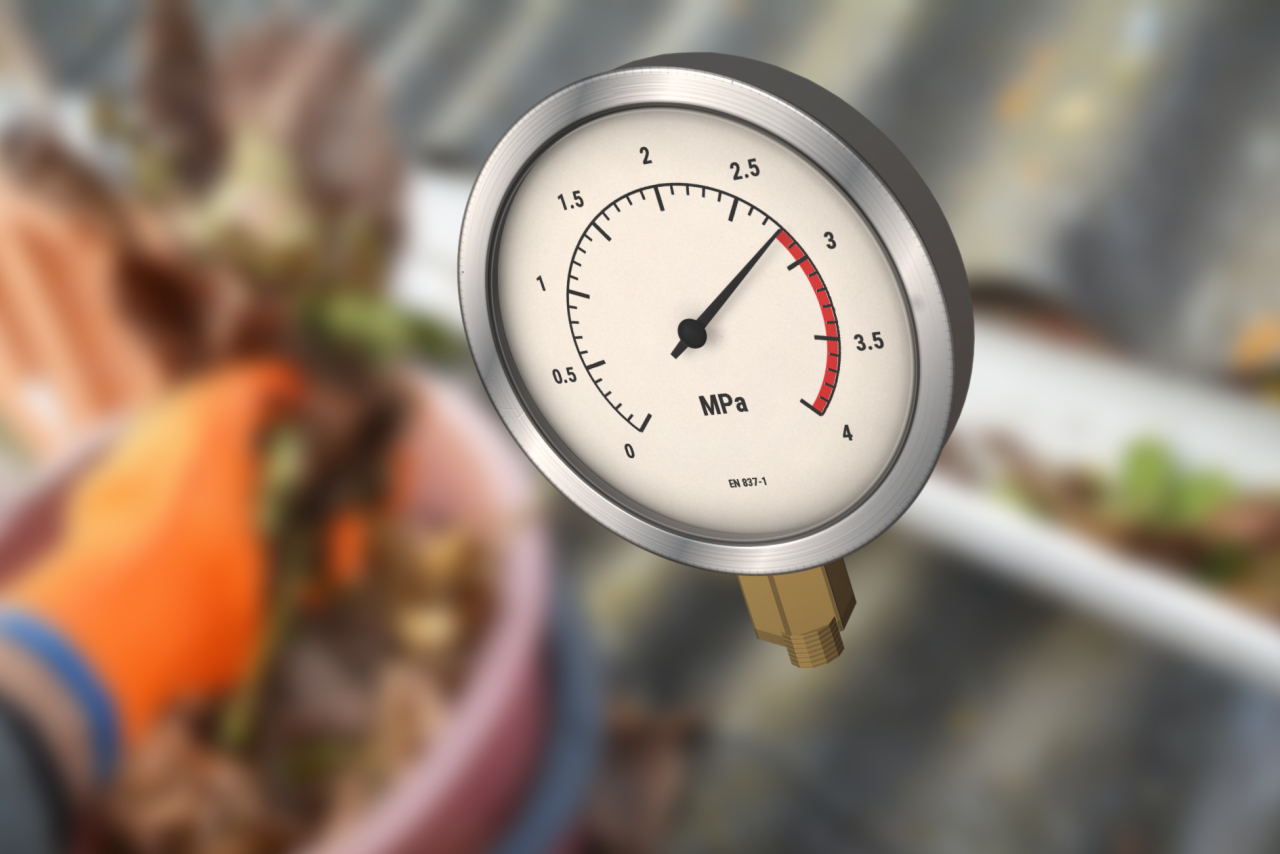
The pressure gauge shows 2.8,MPa
